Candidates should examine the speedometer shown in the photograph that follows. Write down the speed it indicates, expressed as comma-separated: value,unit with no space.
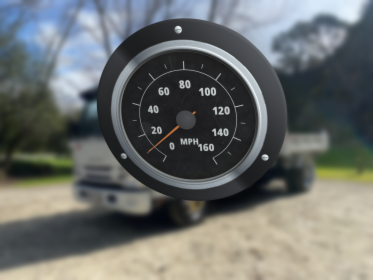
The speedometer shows 10,mph
